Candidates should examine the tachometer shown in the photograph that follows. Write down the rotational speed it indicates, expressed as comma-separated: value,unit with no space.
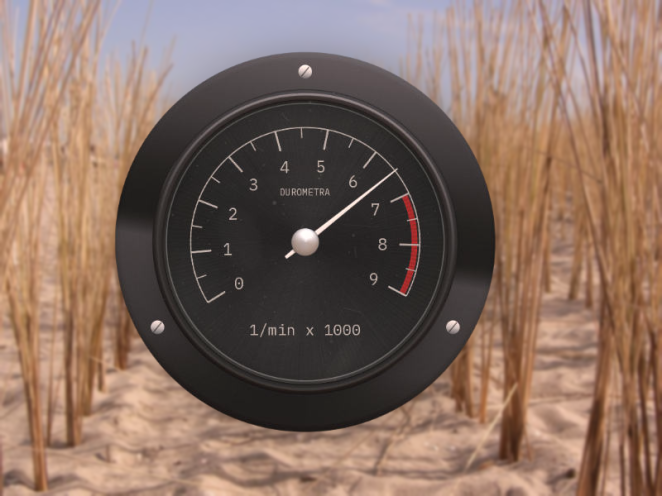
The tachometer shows 6500,rpm
